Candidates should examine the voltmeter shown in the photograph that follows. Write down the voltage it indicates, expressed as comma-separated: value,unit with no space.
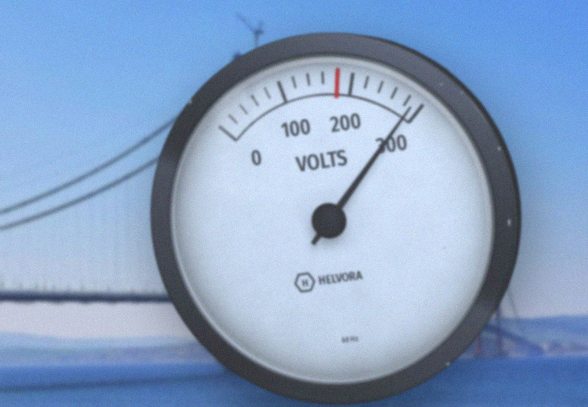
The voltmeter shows 290,V
